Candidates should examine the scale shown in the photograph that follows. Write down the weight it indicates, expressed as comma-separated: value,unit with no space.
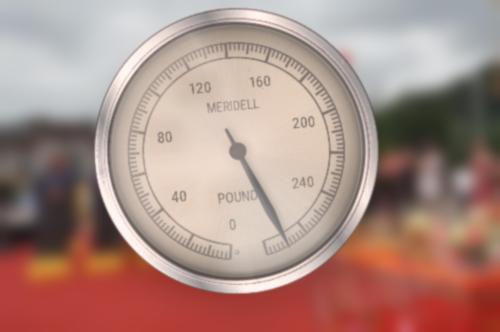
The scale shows 270,lb
